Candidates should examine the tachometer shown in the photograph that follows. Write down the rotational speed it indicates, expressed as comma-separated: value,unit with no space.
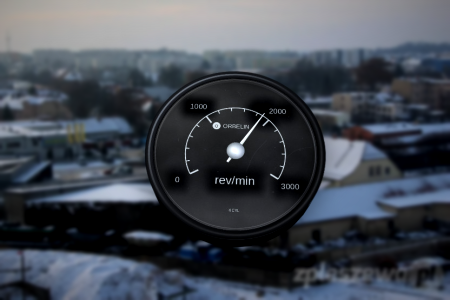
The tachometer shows 1900,rpm
